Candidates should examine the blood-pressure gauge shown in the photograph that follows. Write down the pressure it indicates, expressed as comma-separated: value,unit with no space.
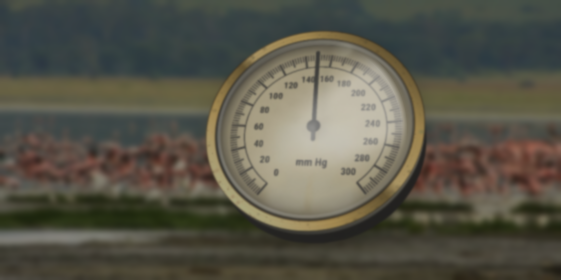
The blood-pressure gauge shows 150,mmHg
